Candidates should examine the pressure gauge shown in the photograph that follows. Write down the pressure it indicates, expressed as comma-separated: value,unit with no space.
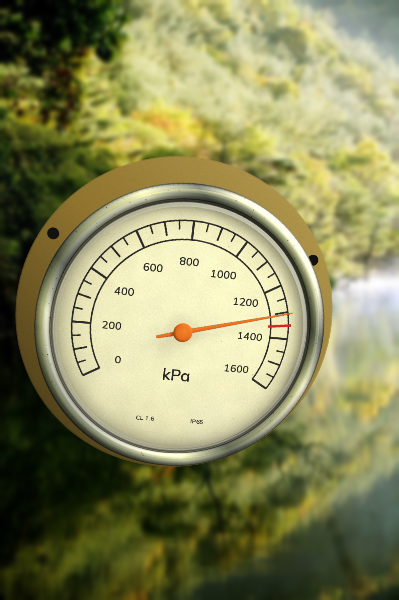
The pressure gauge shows 1300,kPa
